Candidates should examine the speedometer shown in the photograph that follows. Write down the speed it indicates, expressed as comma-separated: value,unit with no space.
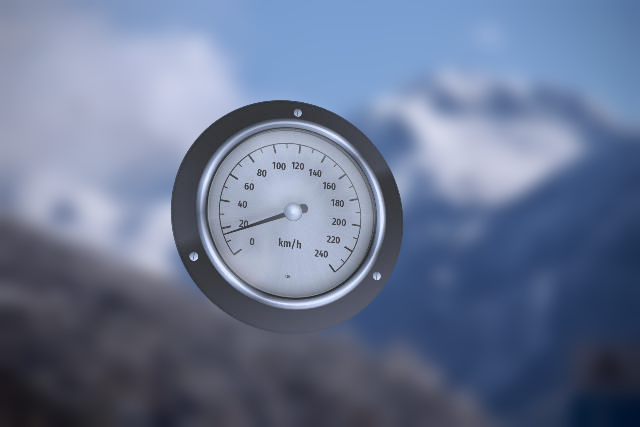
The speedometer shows 15,km/h
